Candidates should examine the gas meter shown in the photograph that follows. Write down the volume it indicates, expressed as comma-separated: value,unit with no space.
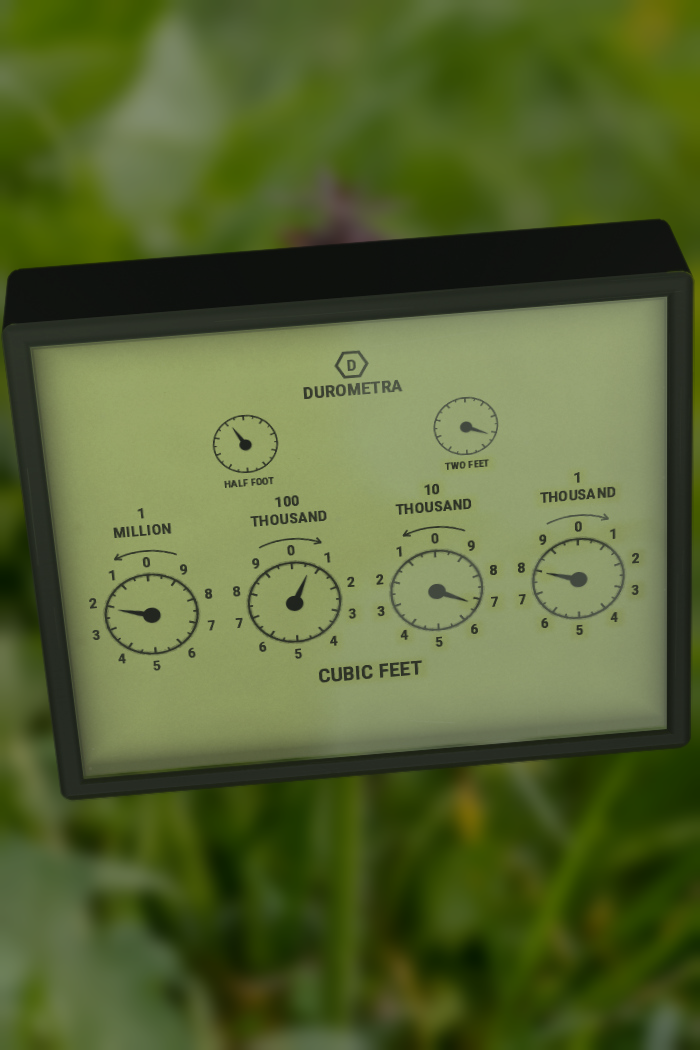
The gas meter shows 206800,ft³
